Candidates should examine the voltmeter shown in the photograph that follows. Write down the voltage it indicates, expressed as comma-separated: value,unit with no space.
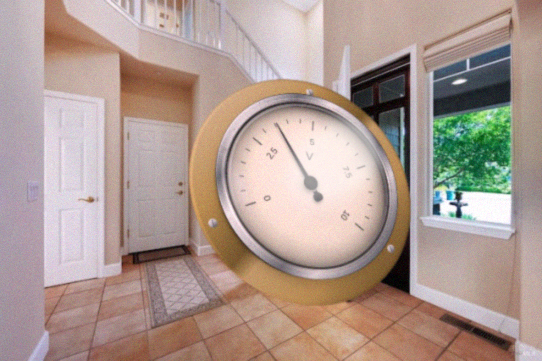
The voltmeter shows 3.5,V
